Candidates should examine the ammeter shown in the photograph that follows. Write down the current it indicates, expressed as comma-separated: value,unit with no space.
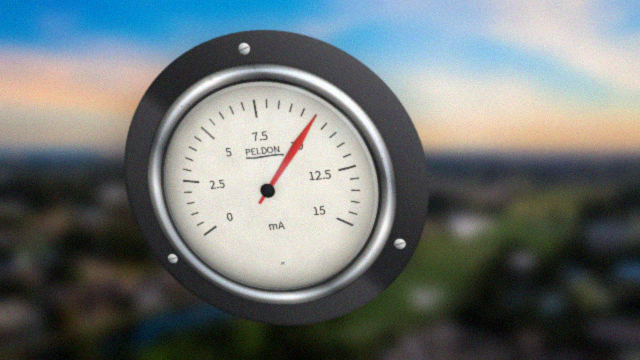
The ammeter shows 10,mA
